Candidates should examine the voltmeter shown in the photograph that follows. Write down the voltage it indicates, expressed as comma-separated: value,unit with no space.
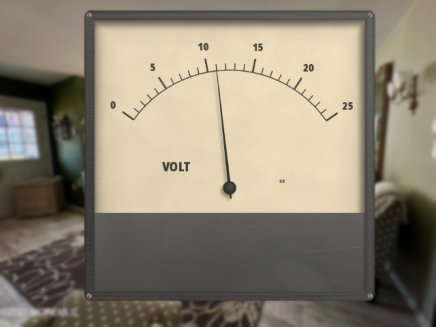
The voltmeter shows 11,V
